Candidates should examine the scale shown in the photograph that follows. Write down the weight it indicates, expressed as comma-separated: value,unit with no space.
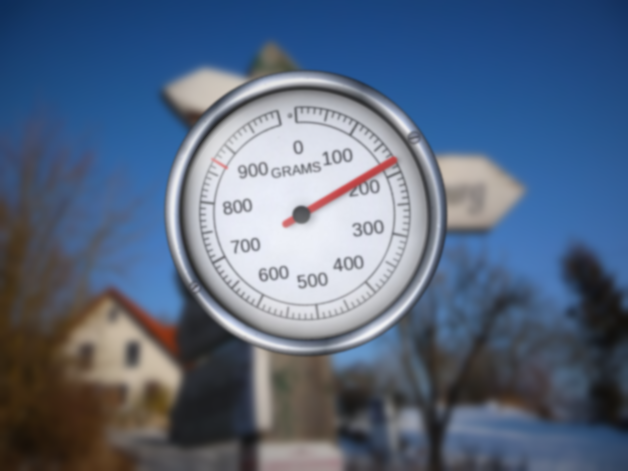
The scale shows 180,g
